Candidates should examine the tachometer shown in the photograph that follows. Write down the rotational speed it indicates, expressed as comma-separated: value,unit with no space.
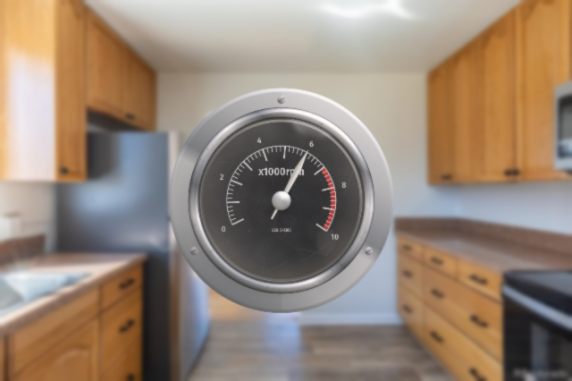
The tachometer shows 6000,rpm
